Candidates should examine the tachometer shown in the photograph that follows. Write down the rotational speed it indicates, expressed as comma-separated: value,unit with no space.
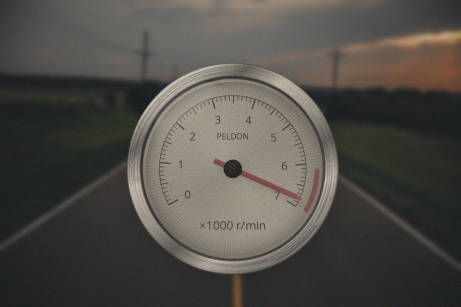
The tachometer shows 6800,rpm
